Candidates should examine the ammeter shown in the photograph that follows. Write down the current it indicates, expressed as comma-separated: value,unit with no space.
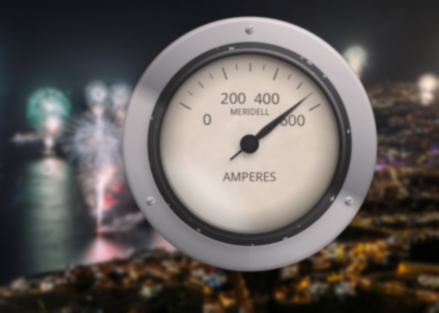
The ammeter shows 550,A
